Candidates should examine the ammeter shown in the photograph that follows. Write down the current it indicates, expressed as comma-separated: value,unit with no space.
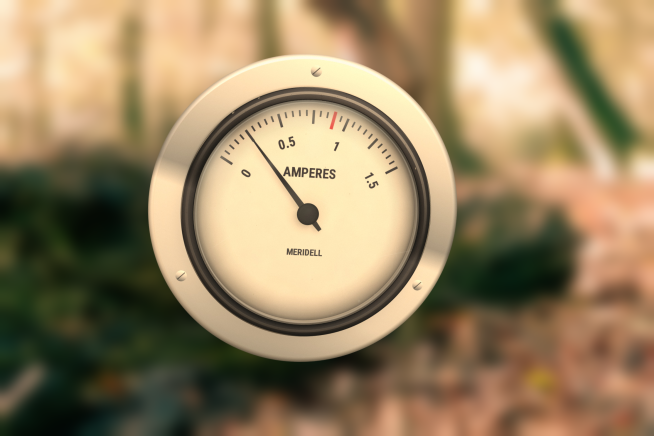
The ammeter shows 0.25,A
